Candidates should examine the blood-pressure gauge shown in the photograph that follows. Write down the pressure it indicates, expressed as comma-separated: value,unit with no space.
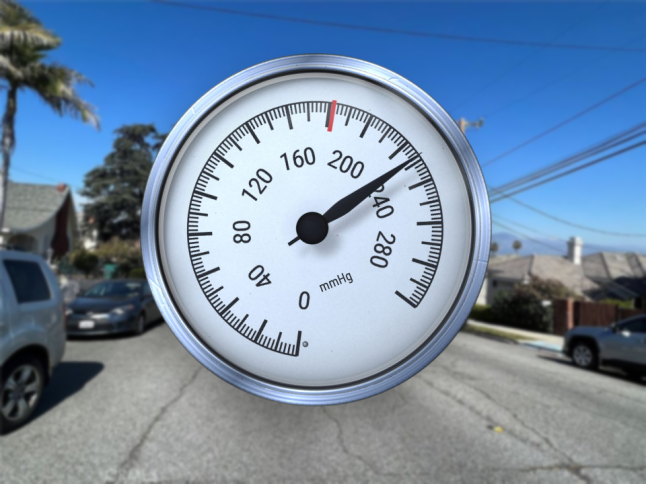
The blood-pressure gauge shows 228,mmHg
